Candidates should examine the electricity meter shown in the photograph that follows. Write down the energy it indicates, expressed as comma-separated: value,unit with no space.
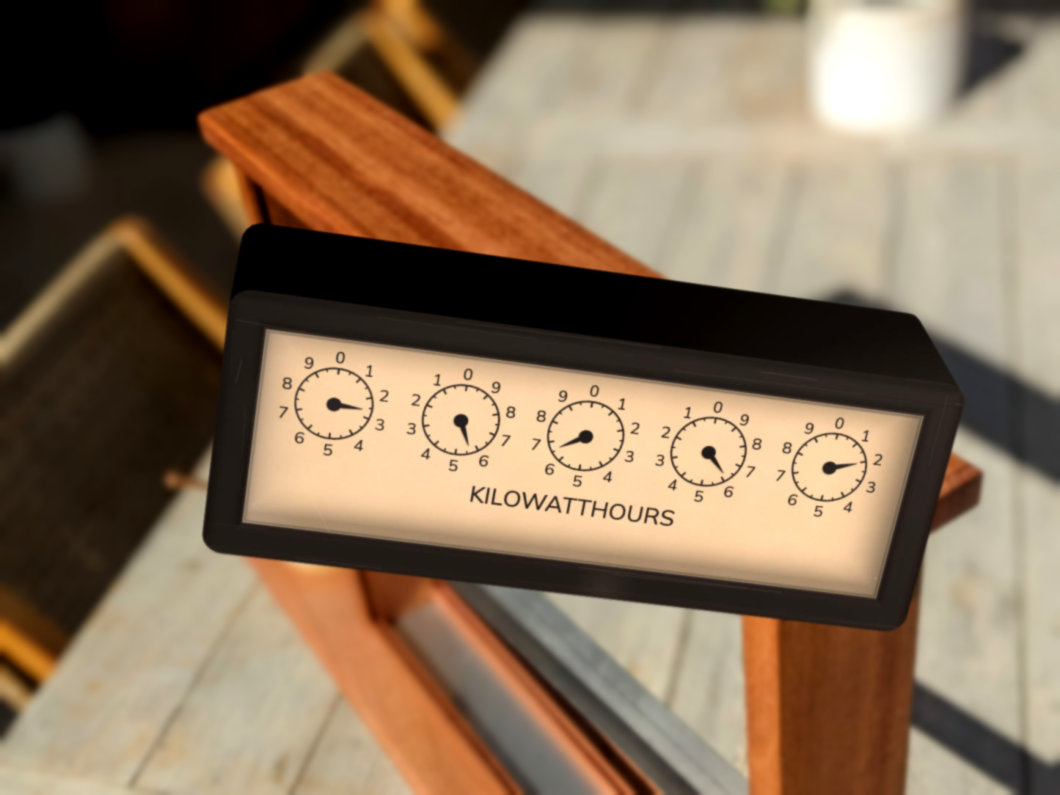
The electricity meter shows 25662,kWh
